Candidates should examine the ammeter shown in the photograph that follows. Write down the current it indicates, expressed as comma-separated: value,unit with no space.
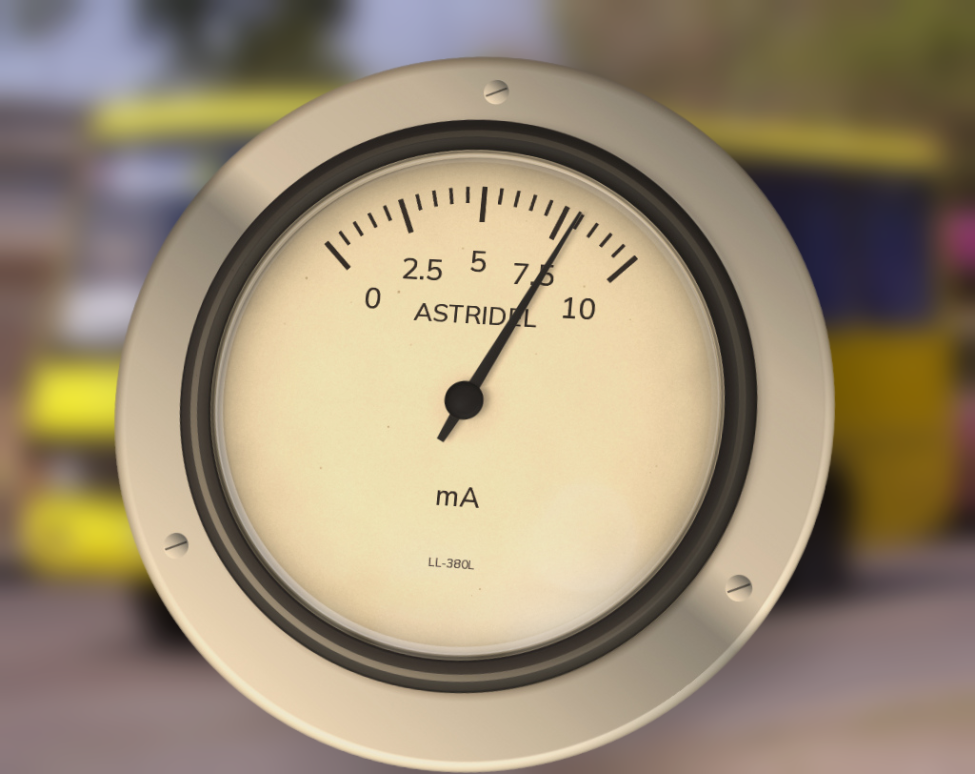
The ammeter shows 8,mA
